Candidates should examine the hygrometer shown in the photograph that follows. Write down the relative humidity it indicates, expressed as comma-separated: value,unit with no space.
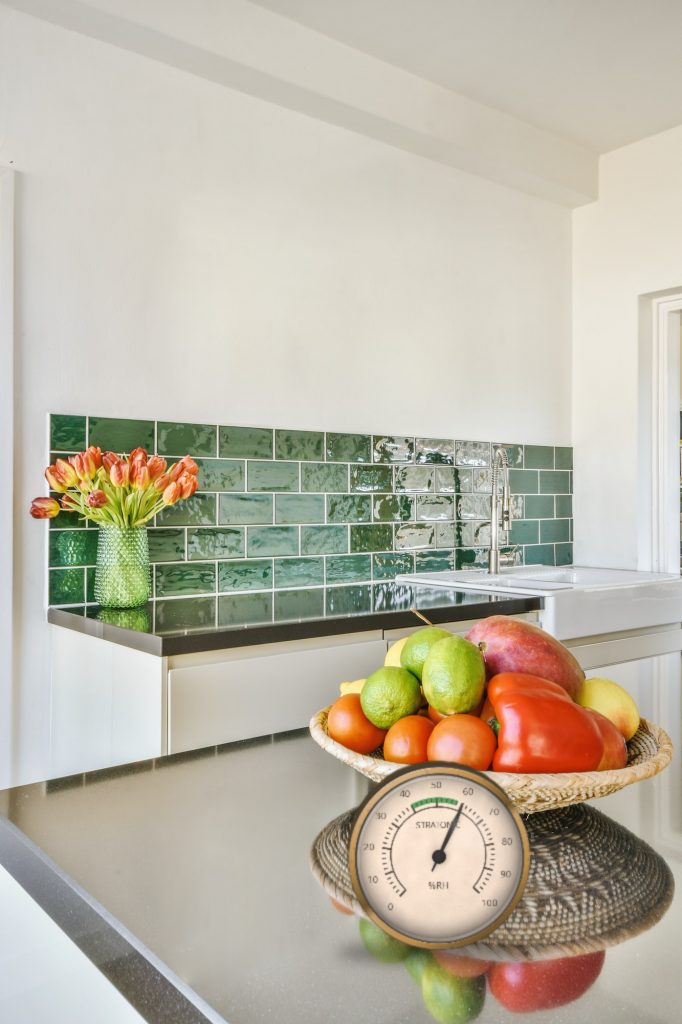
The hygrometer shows 60,%
